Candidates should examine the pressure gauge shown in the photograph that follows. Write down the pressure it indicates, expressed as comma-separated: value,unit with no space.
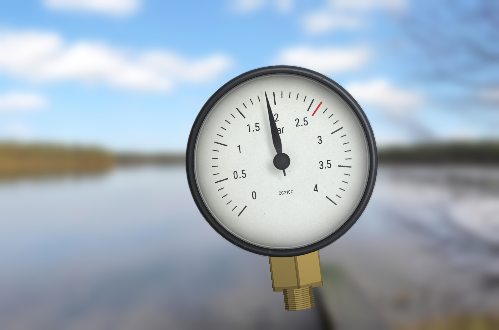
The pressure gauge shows 1.9,bar
